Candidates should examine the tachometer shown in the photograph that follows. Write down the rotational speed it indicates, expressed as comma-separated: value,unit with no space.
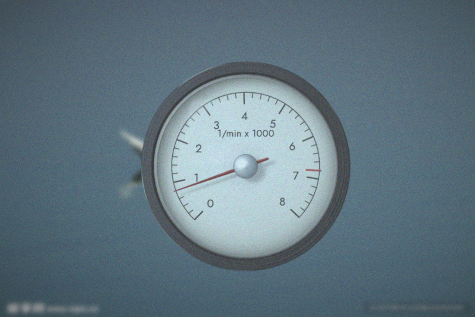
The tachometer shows 800,rpm
